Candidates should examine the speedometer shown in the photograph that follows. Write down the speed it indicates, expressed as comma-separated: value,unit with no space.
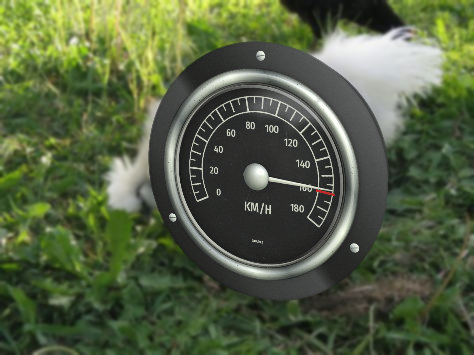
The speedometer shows 157.5,km/h
